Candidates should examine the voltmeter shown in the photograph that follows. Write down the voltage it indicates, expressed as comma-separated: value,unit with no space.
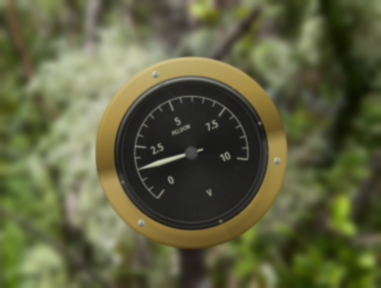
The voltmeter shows 1.5,V
